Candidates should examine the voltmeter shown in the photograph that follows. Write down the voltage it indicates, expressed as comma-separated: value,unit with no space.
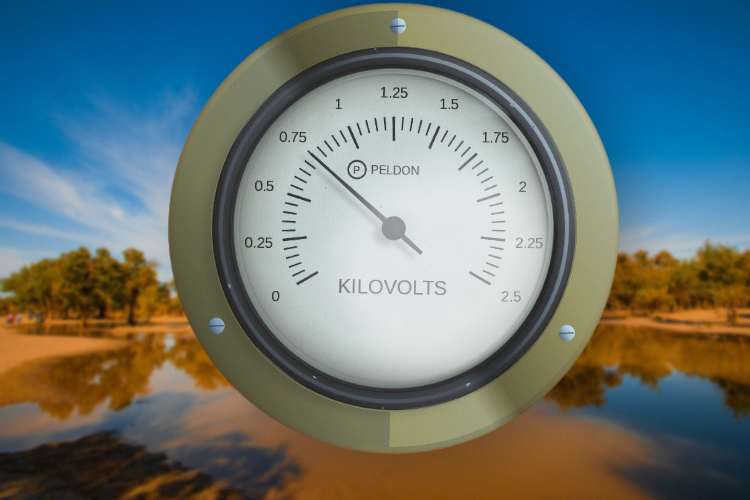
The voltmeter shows 0.75,kV
